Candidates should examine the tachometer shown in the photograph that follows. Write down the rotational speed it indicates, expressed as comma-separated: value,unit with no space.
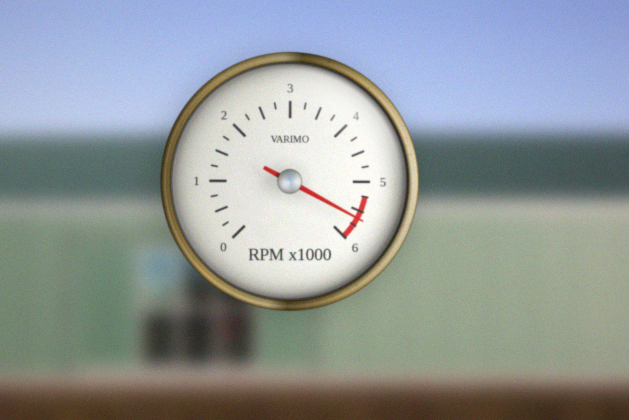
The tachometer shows 5625,rpm
